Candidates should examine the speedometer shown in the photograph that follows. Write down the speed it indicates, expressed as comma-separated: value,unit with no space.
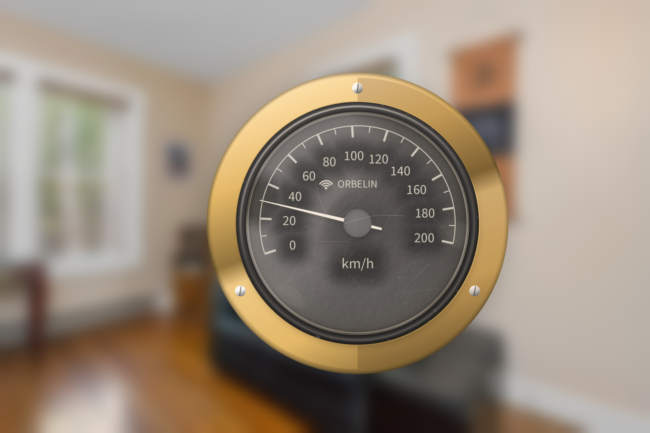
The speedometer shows 30,km/h
